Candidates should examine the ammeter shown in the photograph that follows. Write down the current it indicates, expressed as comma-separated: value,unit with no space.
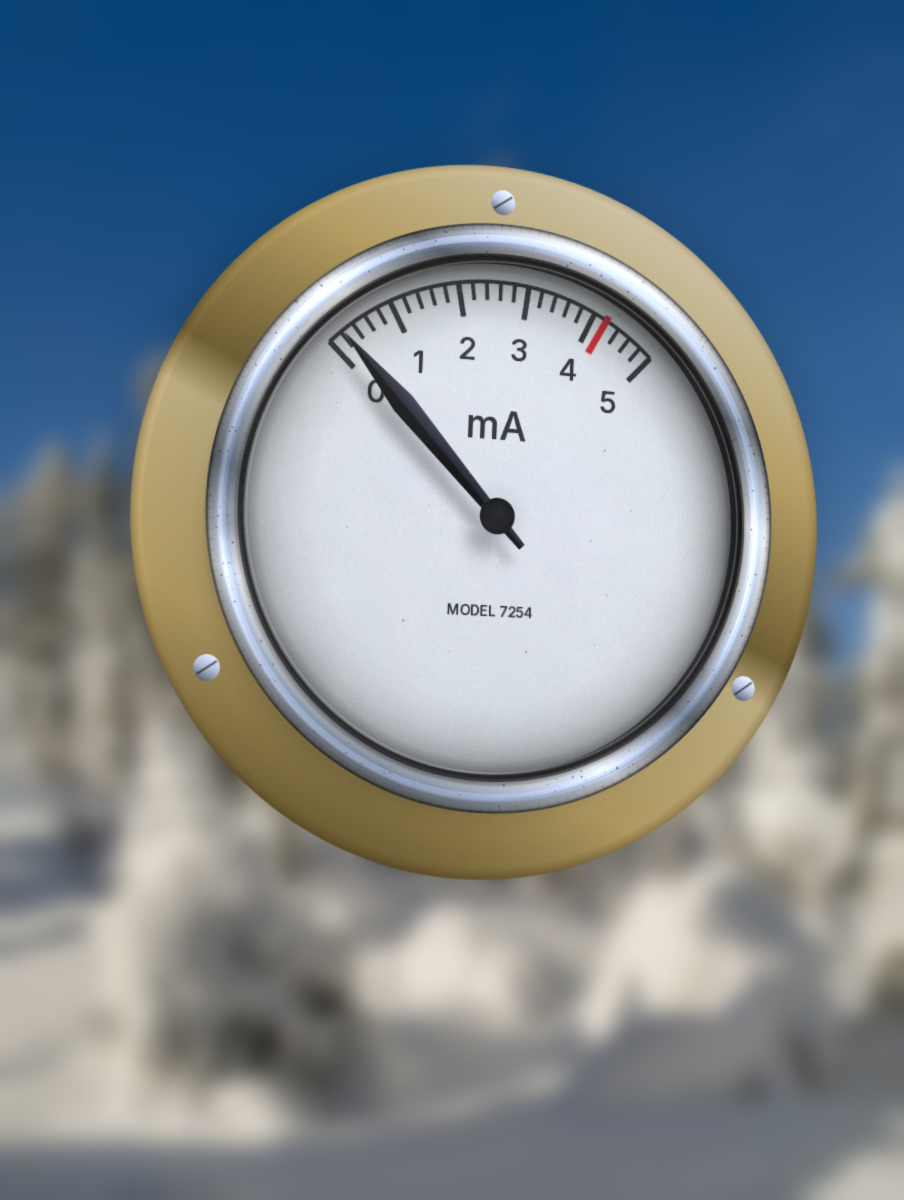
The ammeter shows 0.2,mA
